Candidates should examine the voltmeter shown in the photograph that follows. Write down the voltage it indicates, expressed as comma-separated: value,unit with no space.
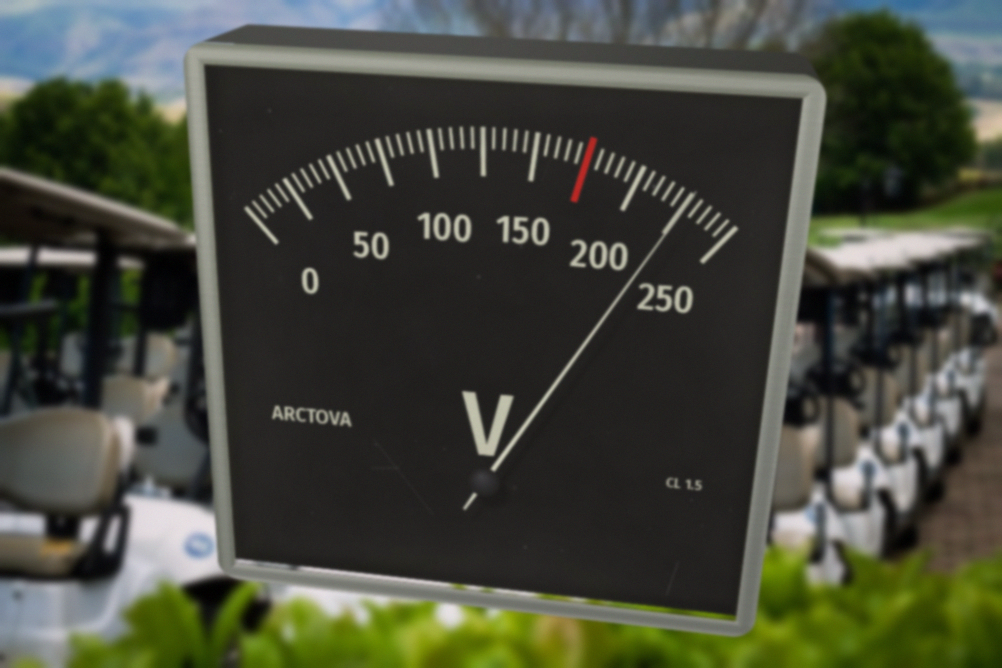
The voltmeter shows 225,V
